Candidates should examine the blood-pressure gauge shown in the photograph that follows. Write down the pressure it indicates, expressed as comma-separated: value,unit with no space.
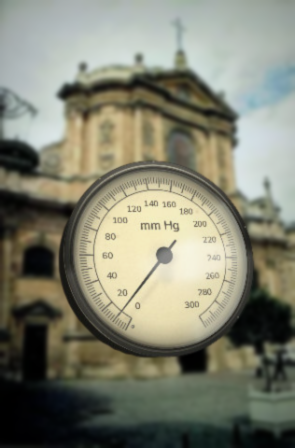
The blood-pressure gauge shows 10,mmHg
